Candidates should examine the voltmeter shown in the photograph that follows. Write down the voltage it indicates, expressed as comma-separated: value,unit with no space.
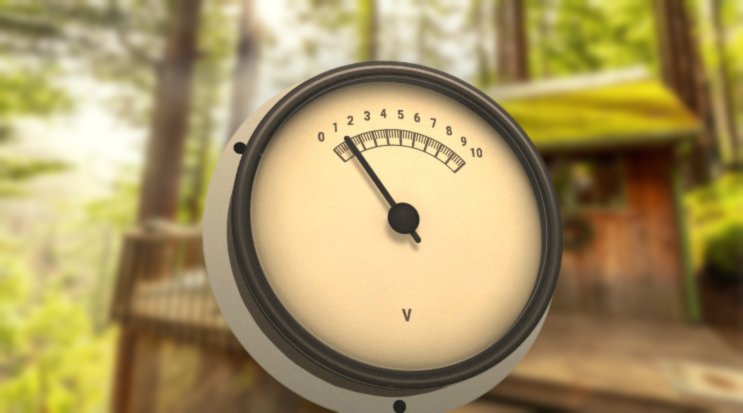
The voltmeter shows 1,V
